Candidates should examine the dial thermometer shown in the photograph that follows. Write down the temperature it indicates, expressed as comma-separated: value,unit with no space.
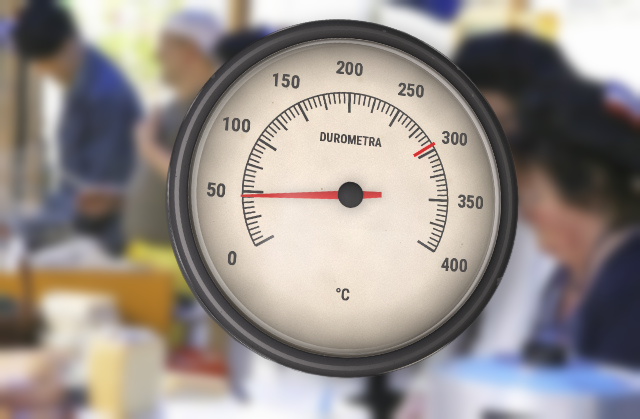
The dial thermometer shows 45,°C
